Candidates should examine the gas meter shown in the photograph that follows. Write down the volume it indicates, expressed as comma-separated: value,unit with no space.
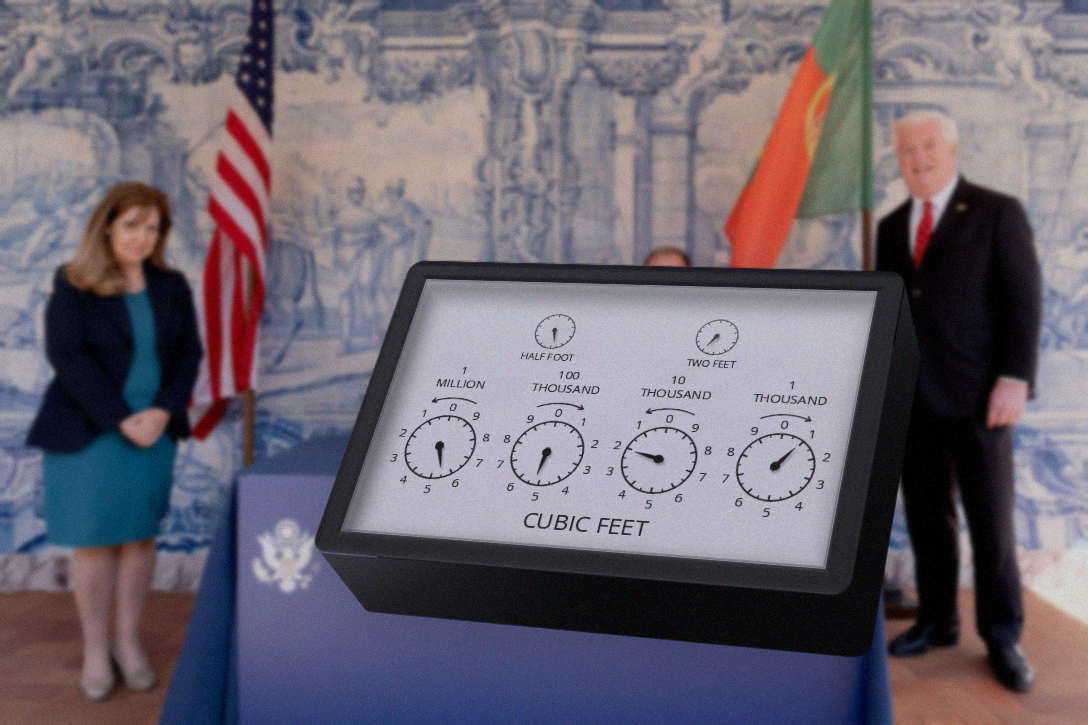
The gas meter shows 552100,ft³
